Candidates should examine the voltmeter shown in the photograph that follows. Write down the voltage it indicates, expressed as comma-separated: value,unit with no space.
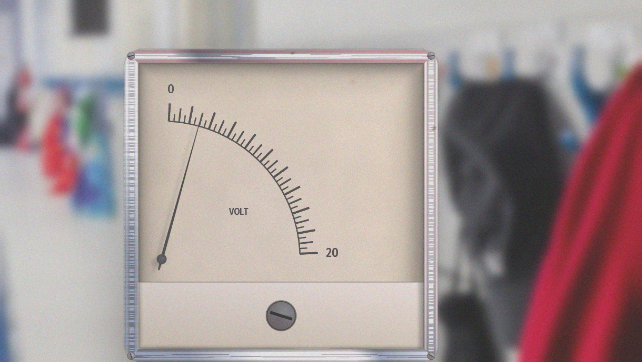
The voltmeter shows 3,V
